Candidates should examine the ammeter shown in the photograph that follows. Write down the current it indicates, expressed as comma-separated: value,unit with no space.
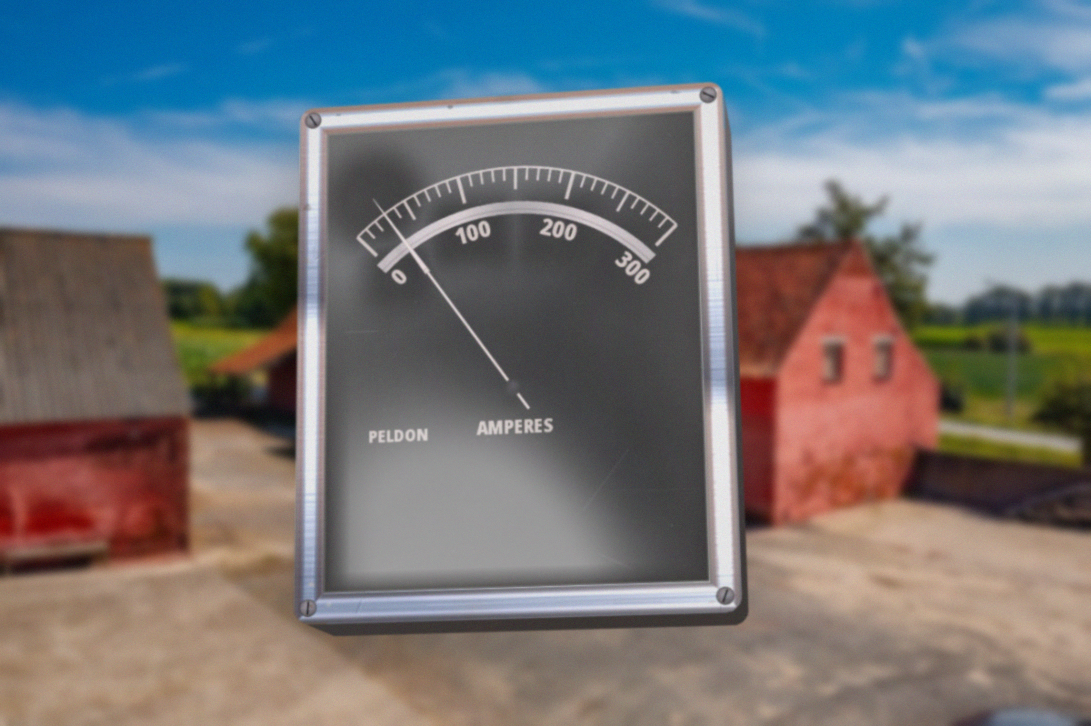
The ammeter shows 30,A
